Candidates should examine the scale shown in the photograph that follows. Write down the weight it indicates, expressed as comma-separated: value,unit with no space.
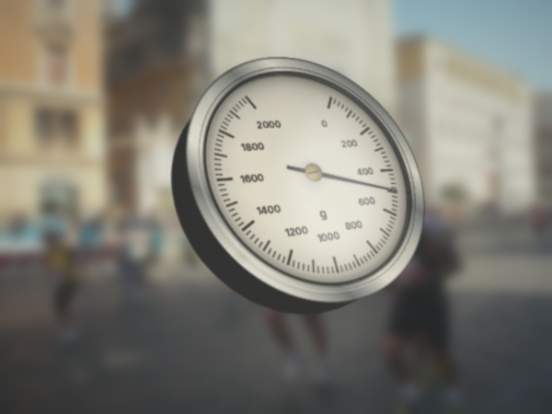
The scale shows 500,g
